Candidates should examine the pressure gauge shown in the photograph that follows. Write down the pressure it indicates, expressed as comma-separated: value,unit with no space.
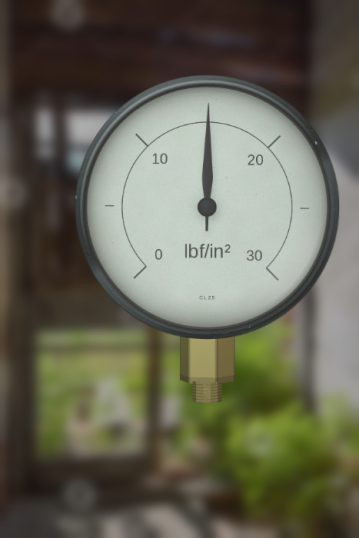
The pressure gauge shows 15,psi
